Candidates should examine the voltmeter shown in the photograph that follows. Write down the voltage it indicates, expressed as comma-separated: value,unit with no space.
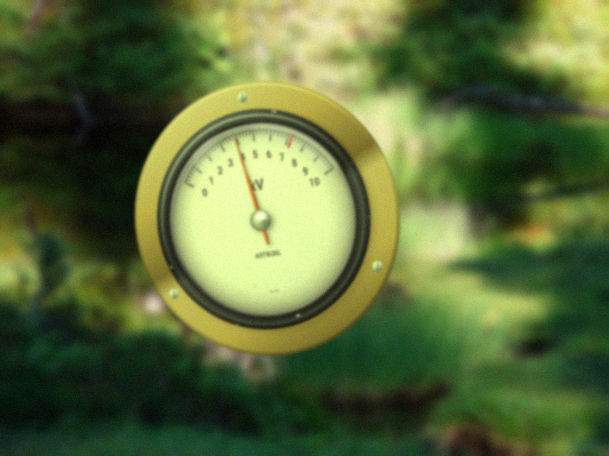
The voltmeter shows 4,kV
